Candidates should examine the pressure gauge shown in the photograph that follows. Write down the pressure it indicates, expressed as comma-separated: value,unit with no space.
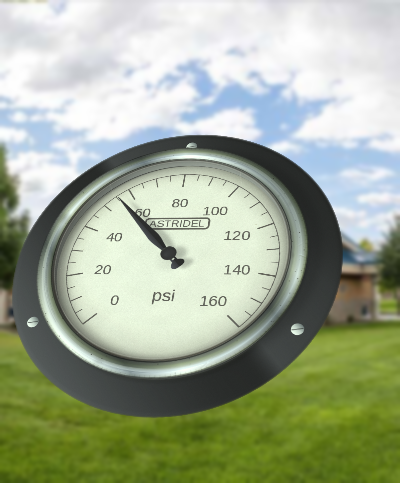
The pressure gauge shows 55,psi
